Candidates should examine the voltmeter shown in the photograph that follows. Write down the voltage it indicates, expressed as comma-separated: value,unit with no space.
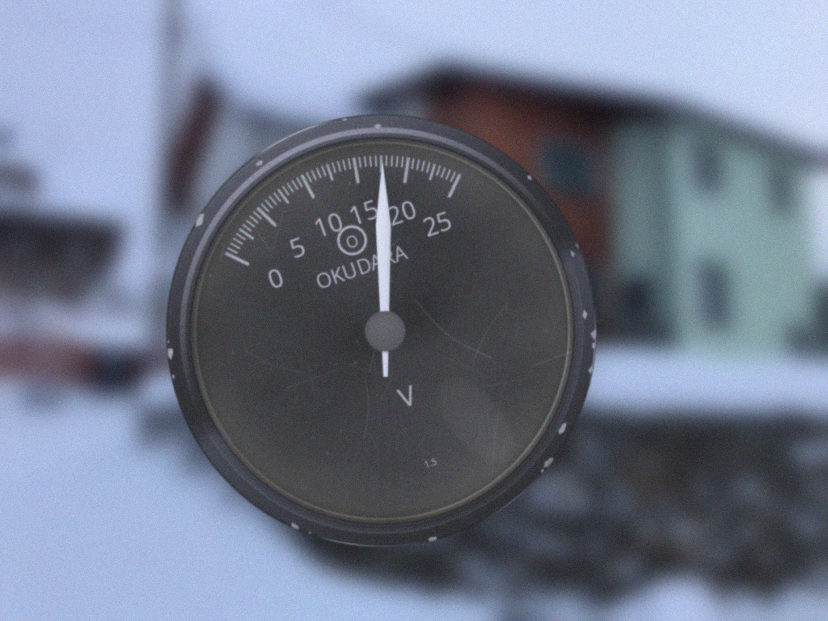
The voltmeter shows 17.5,V
